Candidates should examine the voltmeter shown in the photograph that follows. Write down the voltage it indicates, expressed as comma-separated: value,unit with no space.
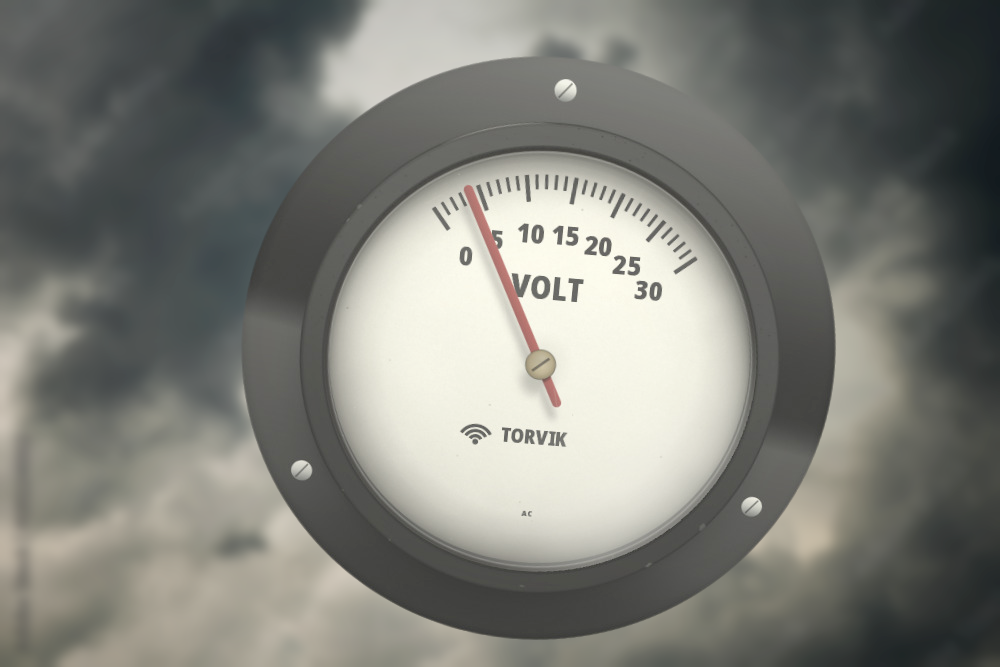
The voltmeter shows 4,V
